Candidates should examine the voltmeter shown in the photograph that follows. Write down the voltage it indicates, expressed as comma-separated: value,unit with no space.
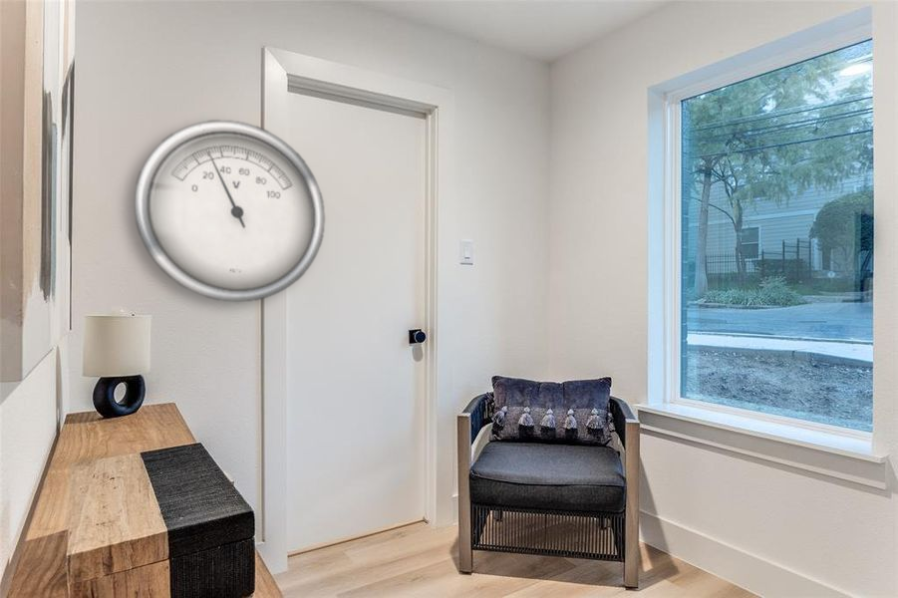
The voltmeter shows 30,V
